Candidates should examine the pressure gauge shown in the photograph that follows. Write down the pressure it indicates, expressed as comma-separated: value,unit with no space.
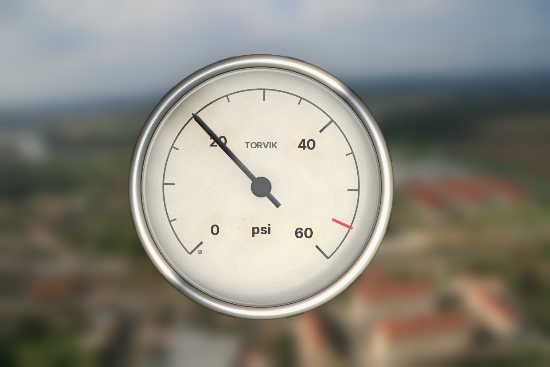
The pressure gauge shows 20,psi
